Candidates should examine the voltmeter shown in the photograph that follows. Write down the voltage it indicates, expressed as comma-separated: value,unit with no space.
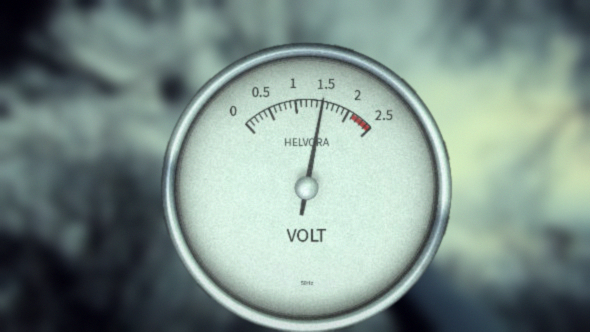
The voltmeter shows 1.5,V
